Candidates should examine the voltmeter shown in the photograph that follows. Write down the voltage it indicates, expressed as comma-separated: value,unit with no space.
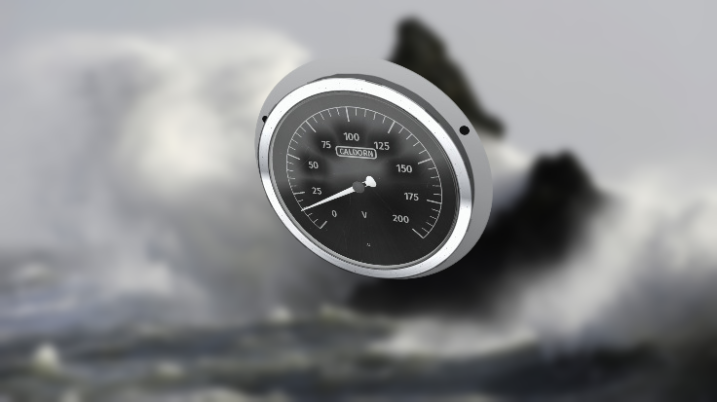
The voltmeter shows 15,V
